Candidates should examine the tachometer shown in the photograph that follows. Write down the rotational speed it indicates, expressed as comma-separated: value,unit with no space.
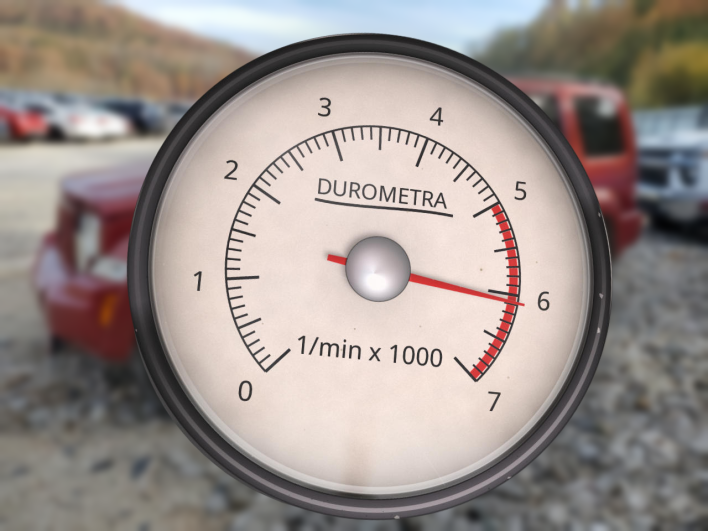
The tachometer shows 6100,rpm
